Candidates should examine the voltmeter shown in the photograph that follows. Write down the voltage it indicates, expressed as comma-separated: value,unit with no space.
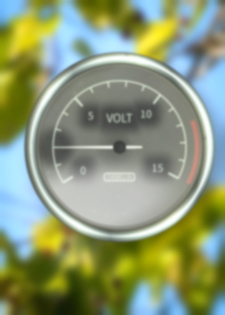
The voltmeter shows 2,V
